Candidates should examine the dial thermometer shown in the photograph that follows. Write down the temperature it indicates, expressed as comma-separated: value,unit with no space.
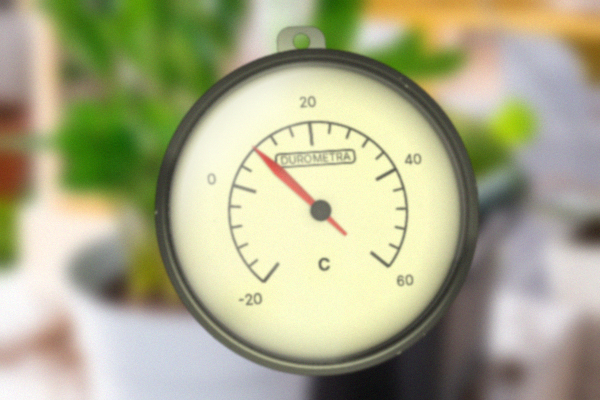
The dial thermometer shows 8,°C
